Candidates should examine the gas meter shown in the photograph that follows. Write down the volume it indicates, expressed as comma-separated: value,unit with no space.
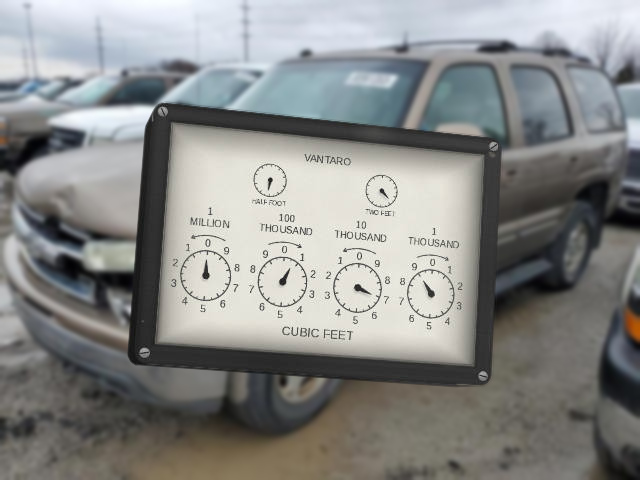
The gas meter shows 6900,ft³
